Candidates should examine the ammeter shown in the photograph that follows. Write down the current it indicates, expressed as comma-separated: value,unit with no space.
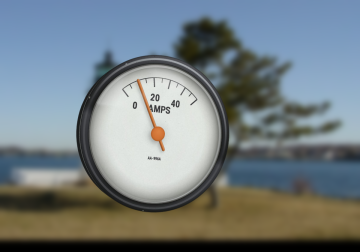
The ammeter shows 10,A
